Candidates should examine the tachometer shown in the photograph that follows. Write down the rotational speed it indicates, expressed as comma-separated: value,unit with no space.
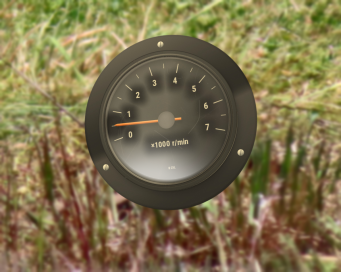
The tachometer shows 500,rpm
